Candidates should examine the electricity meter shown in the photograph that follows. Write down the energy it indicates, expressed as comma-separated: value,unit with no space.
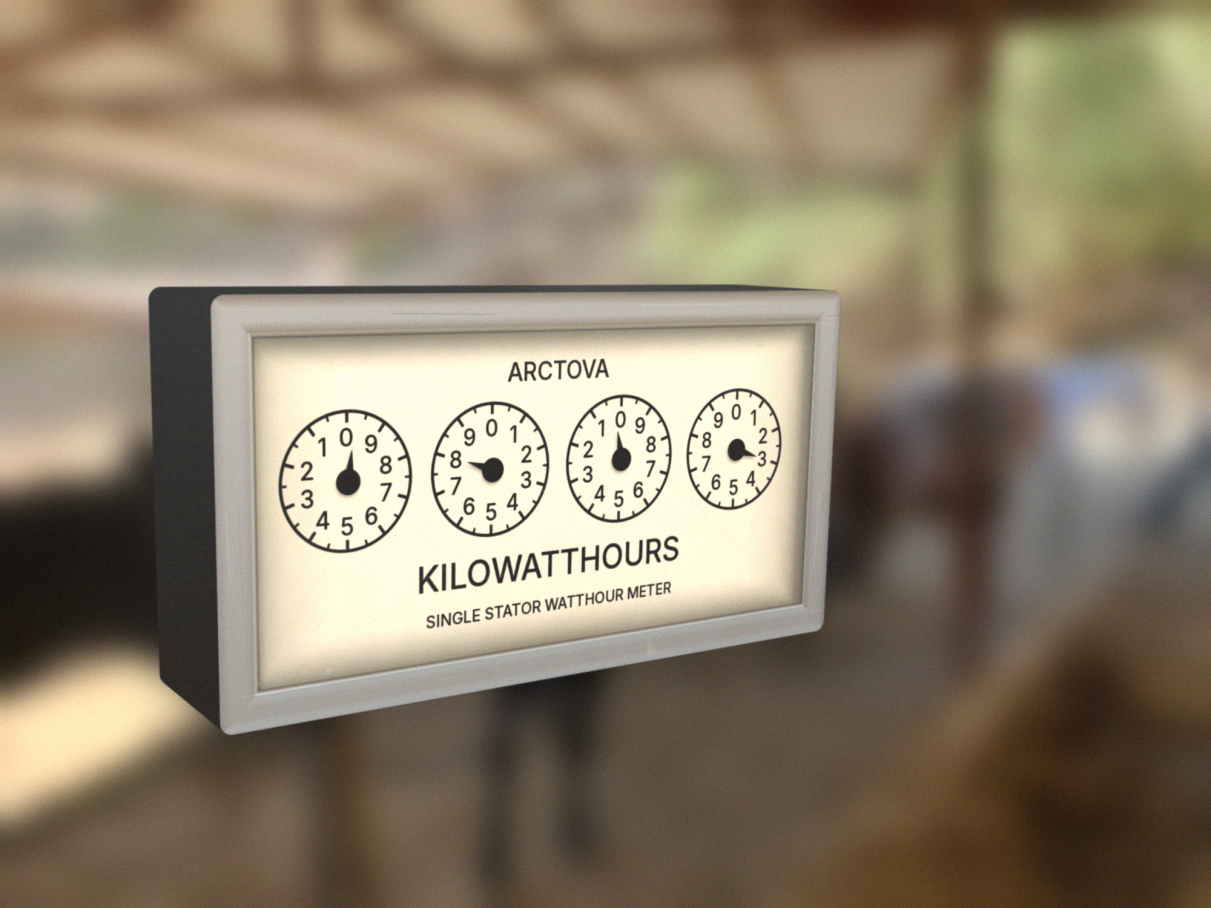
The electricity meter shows 9803,kWh
